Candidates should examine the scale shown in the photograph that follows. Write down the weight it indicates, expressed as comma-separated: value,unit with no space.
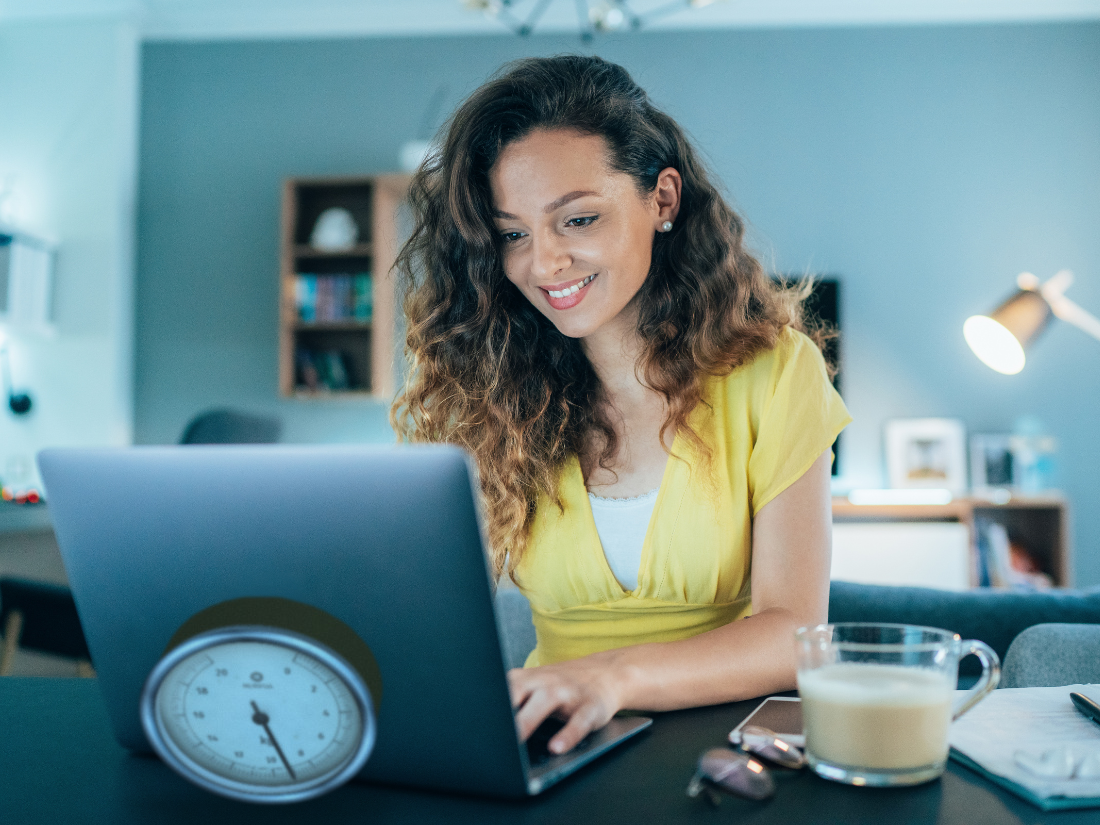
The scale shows 9,kg
